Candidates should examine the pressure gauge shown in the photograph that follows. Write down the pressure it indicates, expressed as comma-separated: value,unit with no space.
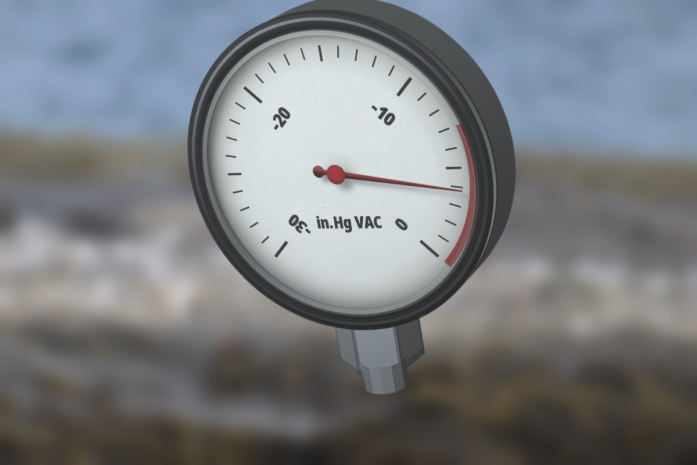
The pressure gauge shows -4,inHg
